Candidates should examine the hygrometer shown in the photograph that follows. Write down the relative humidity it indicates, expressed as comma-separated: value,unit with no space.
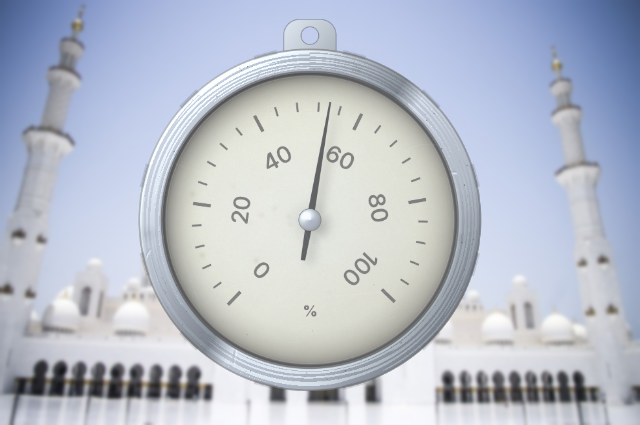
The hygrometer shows 54,%
